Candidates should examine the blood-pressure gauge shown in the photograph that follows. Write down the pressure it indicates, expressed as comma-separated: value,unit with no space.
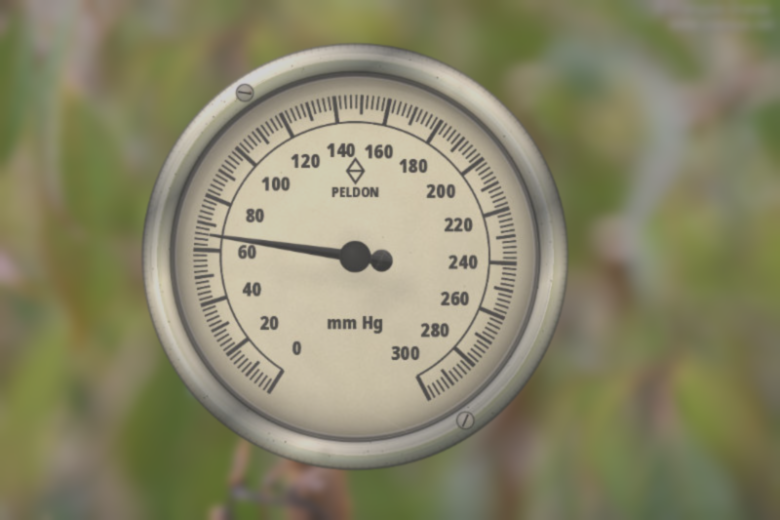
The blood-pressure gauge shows 66,mmHg
